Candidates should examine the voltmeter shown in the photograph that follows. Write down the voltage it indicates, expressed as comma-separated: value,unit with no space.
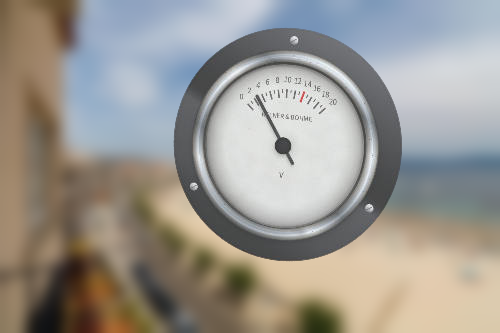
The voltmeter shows 3,V
